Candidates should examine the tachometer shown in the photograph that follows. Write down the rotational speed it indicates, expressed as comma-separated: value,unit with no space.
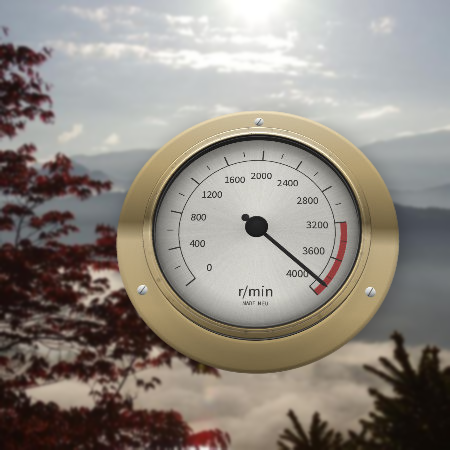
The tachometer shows 3900,rpm
